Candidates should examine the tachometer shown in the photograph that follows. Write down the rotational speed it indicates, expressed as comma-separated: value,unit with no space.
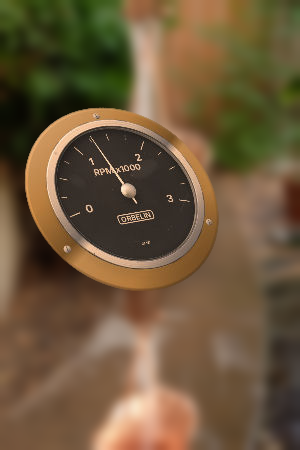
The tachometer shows 1250,rpm
